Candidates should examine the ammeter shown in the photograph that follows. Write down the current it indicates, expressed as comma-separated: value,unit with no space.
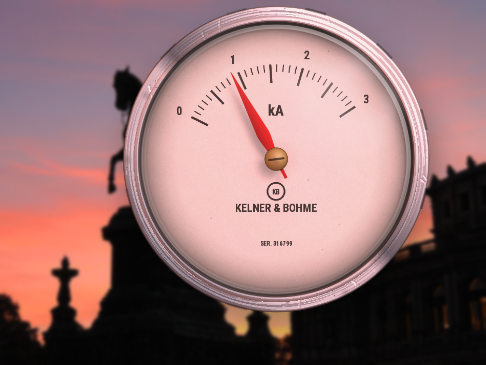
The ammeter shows 0.9,kA
